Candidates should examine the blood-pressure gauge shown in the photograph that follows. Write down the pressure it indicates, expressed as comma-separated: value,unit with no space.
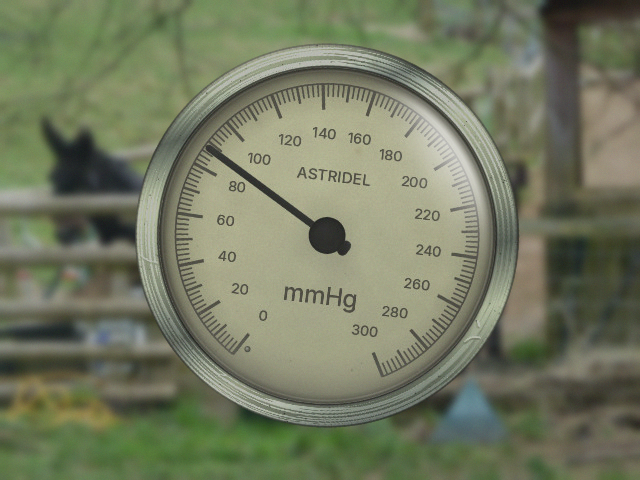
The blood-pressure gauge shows 88,mmHg
